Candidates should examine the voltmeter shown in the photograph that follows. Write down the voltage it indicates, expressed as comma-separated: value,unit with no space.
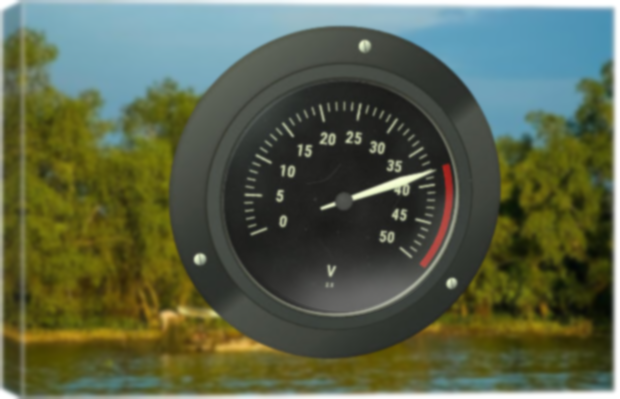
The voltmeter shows 38,V
